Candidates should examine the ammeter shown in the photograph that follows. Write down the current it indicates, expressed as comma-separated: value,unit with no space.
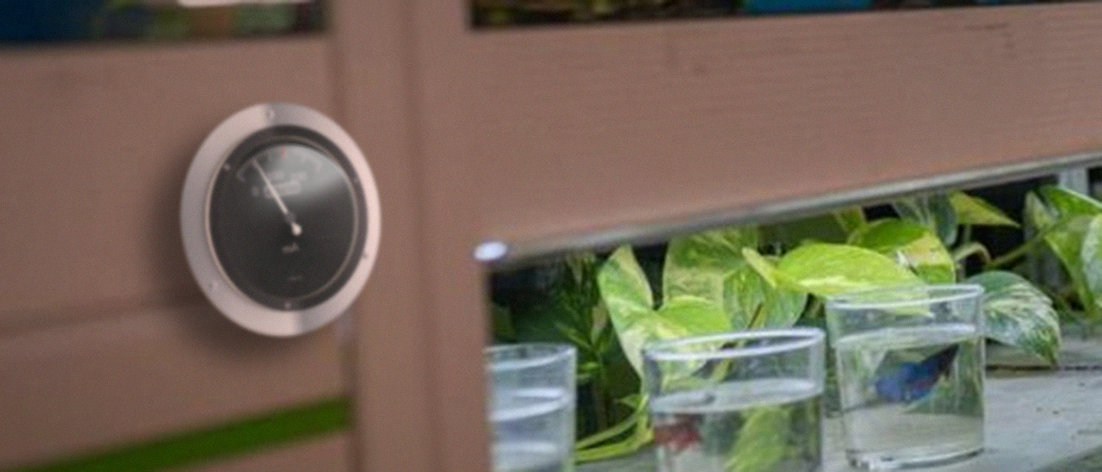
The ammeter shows 50,mA
